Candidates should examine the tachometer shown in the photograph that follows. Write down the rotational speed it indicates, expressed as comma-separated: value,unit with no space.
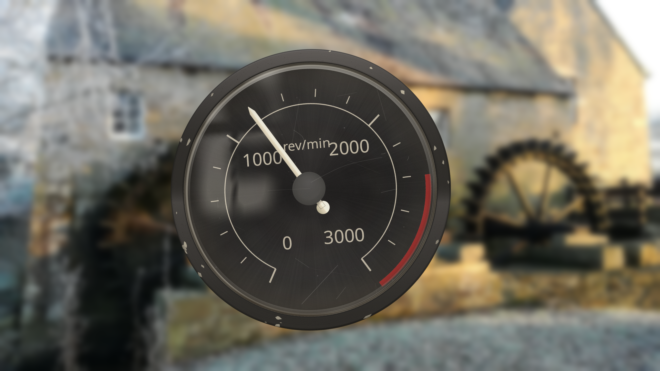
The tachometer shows 1200,rpm
